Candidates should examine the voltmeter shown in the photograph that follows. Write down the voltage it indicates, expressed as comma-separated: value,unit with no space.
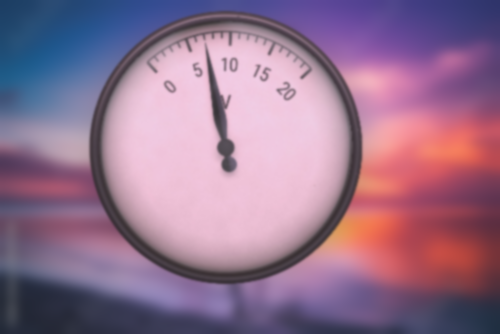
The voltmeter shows 7,V
